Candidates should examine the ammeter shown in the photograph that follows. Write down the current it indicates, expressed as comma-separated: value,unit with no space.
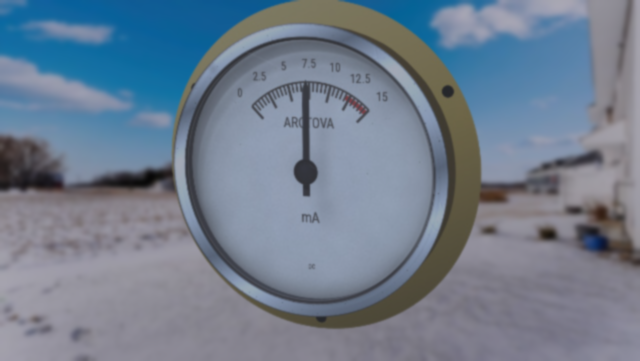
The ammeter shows 7.5,mA
